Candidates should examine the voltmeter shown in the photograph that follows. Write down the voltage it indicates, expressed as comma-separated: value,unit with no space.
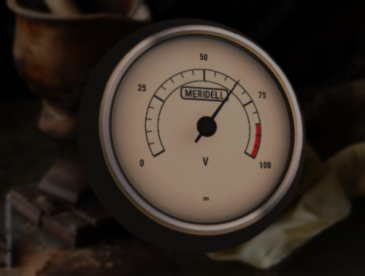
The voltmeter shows 65,V
